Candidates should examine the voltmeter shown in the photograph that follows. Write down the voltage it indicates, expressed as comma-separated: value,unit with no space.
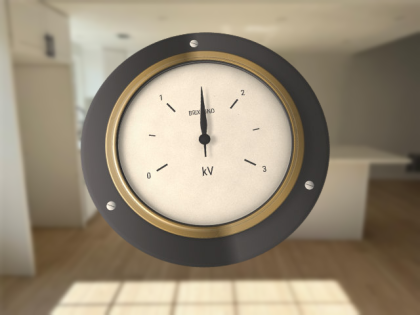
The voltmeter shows 1.5,kV
